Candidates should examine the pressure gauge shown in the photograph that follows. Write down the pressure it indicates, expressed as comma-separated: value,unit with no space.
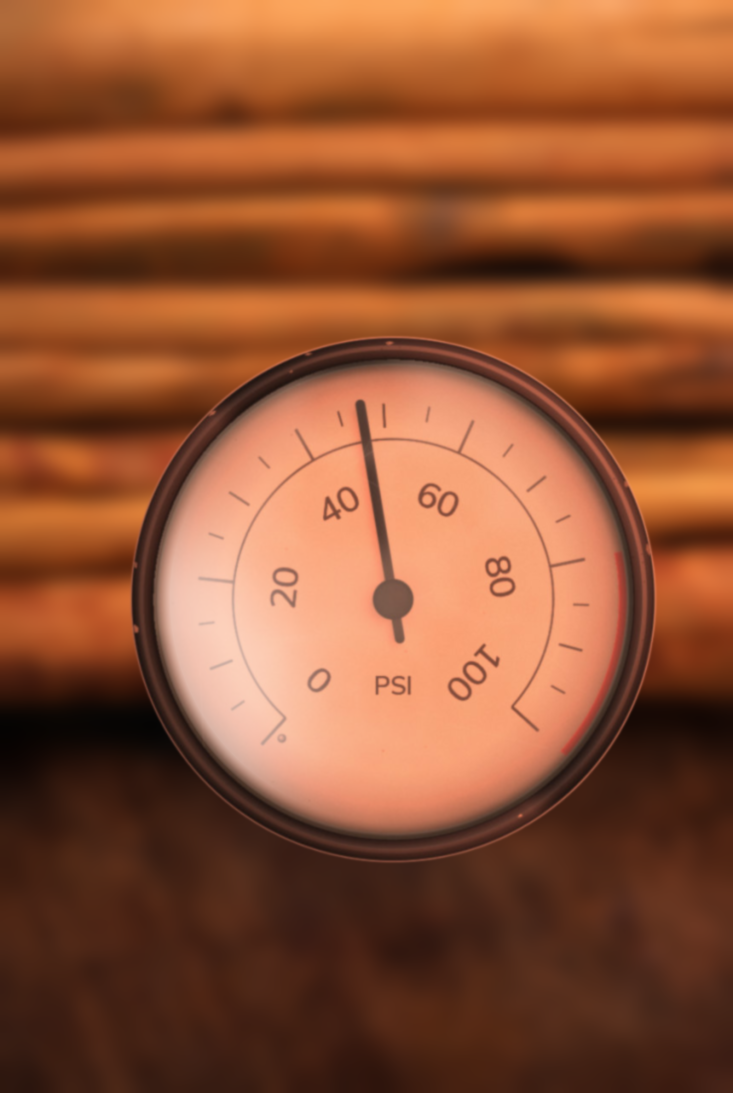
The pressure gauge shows 47.5,psi
